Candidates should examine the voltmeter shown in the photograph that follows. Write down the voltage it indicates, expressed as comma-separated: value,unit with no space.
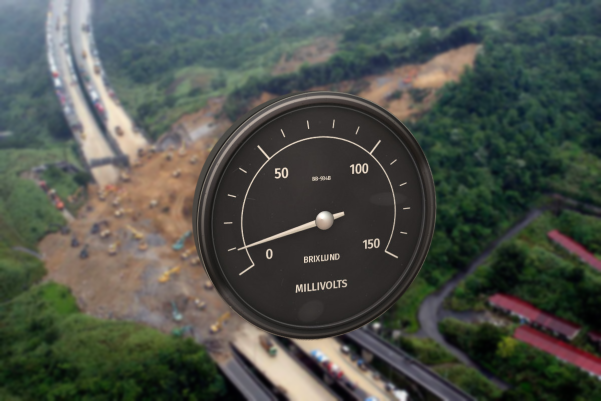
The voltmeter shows 10,mV
